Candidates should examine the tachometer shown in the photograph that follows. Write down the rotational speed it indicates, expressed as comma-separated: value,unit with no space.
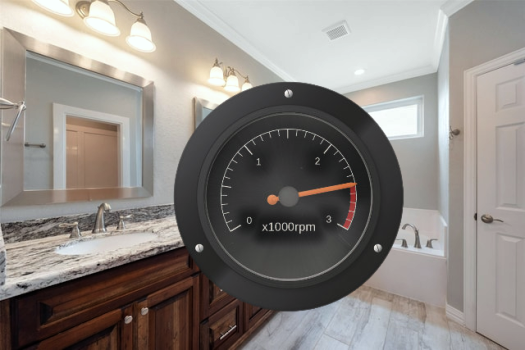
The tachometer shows 2500,rpm
